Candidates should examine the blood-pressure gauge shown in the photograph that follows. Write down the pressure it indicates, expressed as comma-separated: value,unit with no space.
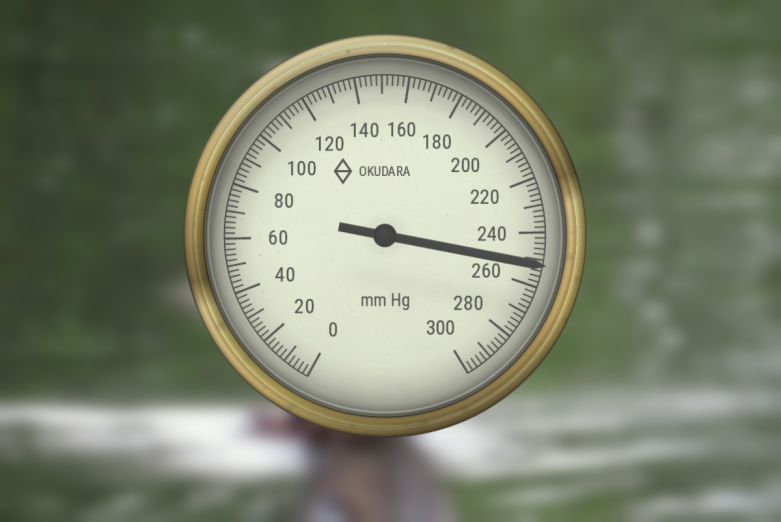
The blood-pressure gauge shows 252,mmHg
